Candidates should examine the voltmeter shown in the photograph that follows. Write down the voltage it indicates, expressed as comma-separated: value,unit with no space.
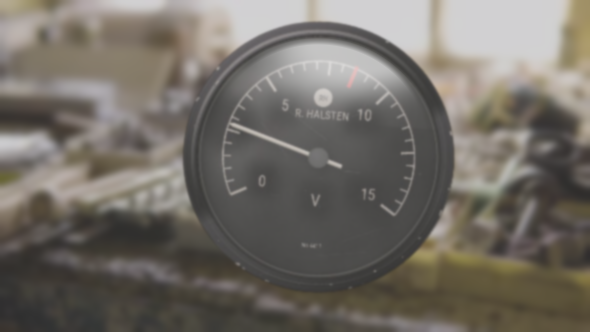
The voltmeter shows 2.75,V
